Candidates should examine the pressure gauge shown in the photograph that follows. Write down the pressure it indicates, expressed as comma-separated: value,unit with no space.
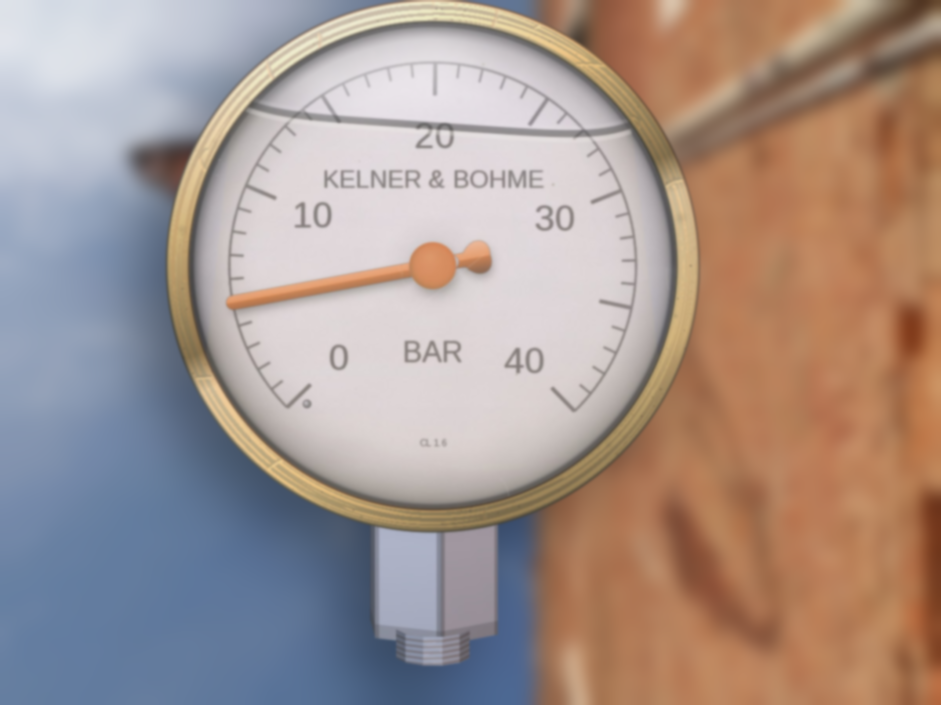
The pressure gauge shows 5,bar
